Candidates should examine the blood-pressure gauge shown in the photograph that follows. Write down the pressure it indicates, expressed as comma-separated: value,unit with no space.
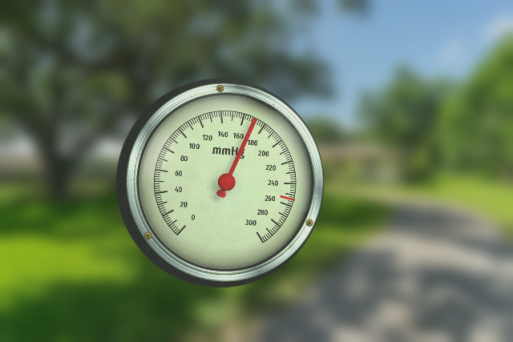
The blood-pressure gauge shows 170,mmHg
